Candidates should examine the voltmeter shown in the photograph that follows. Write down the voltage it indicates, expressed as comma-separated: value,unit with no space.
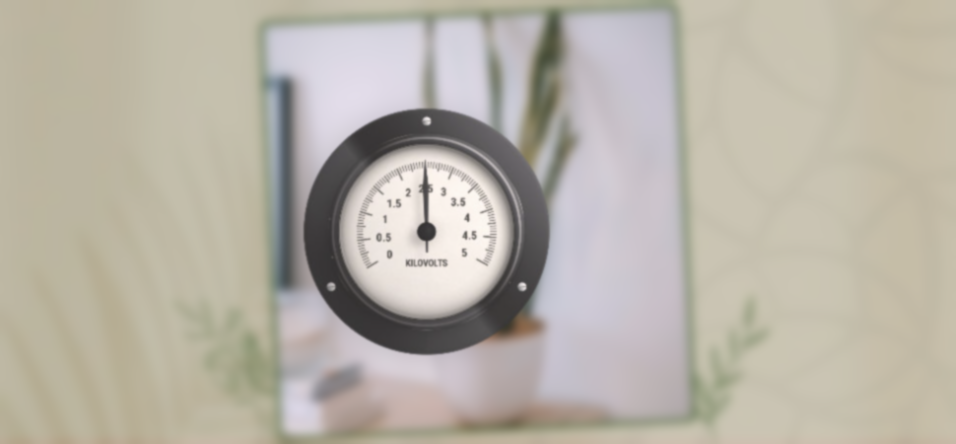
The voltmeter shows 2.5,kV
